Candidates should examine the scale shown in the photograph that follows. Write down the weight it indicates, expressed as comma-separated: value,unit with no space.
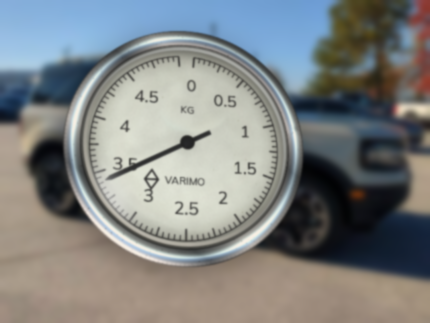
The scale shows 3.4,kg
